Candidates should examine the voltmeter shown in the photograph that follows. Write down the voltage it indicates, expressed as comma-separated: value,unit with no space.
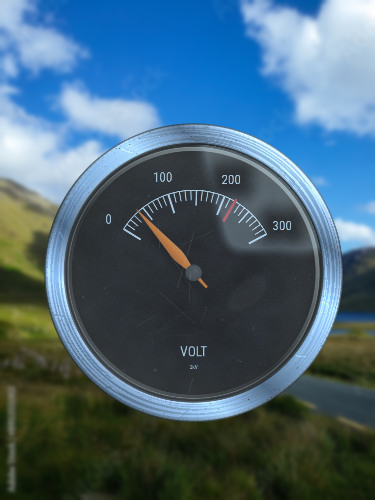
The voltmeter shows 40,V
